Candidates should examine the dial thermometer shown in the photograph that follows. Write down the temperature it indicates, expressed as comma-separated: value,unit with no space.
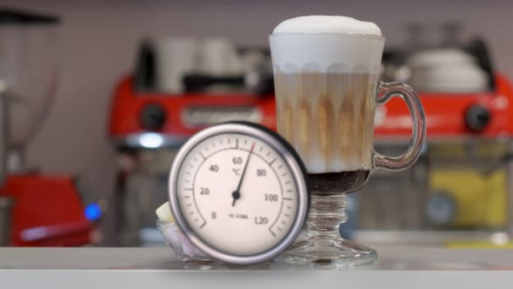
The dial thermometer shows 68,°C
